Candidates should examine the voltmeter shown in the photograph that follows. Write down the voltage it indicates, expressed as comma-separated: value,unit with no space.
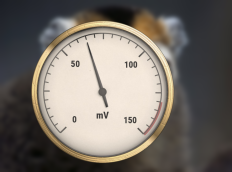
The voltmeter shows 65,mV
